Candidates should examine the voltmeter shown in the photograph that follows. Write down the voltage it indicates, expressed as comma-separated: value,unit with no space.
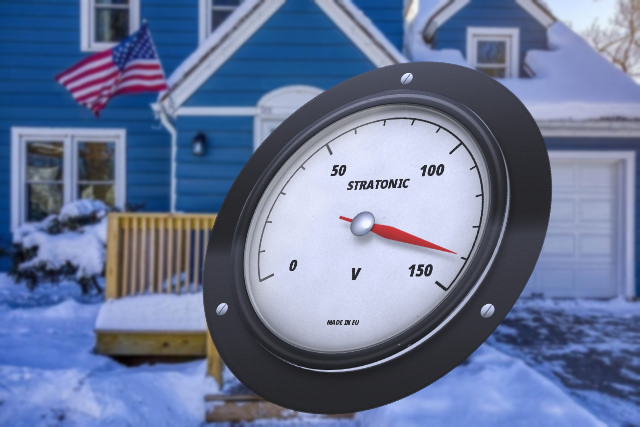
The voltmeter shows 140,V
